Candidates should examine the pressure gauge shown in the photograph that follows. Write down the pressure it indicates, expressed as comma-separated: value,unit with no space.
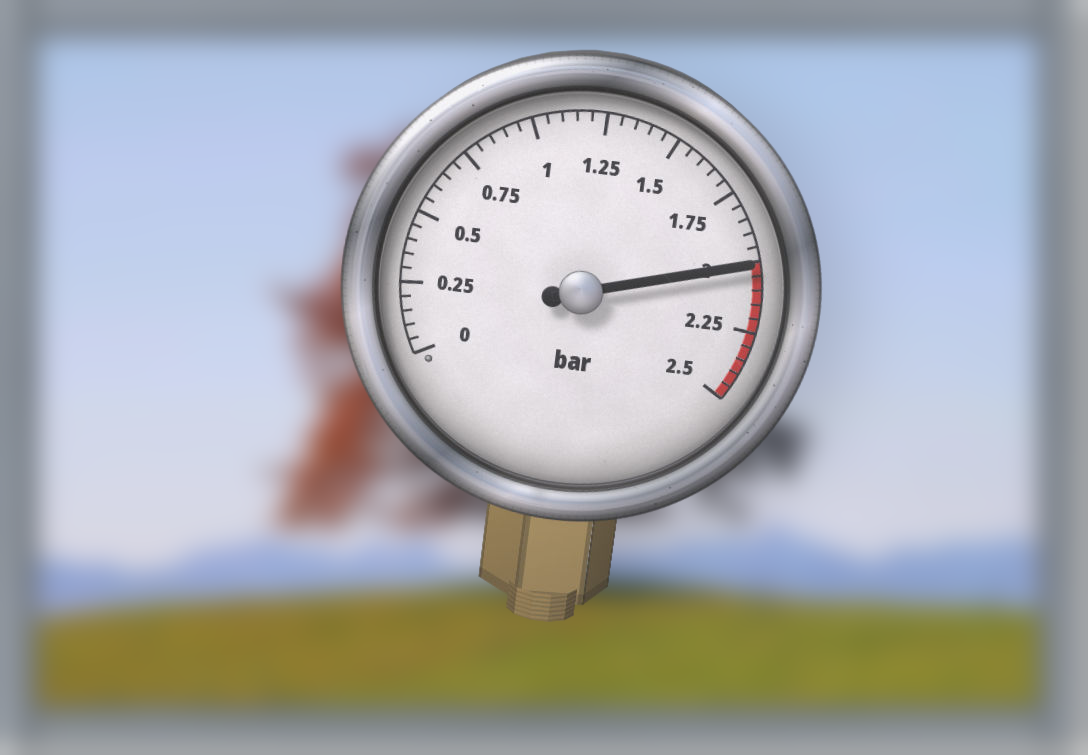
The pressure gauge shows 2,bar
